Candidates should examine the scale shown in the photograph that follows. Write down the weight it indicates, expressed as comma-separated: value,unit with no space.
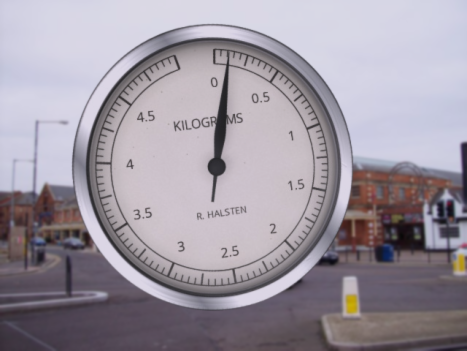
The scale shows 0.1,kg
